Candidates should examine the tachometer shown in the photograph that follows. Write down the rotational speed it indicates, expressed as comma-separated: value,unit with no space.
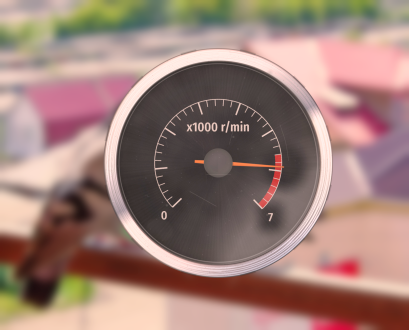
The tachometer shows 5900,rpm
